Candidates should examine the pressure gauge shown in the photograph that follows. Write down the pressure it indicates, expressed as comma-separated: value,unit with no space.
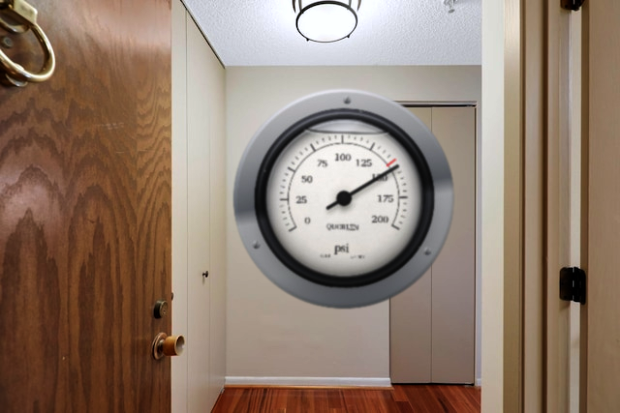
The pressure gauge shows 150,psi
